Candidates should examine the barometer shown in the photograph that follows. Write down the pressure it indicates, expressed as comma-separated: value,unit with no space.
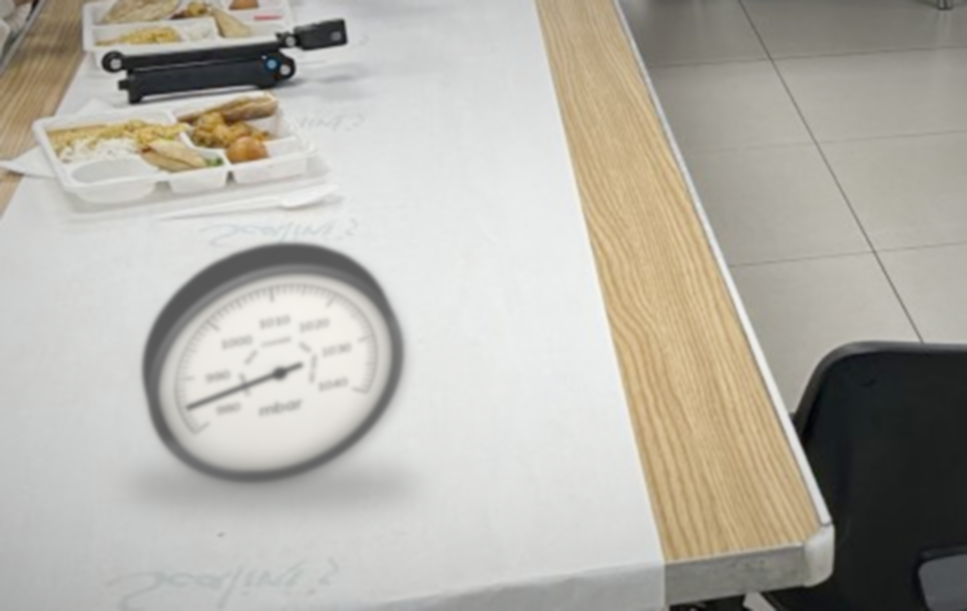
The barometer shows 985,mbar
